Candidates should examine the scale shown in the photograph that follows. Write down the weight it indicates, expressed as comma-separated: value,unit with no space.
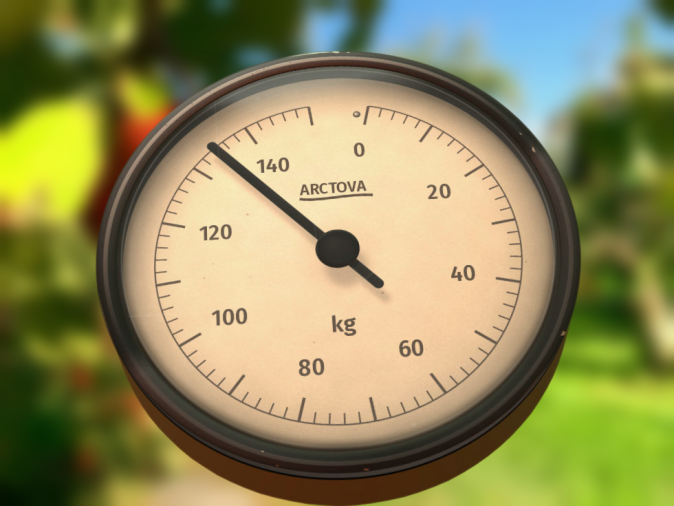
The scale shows 134,kg
